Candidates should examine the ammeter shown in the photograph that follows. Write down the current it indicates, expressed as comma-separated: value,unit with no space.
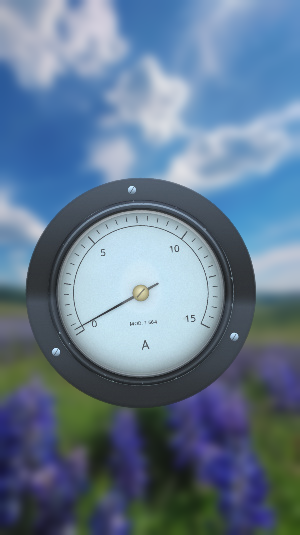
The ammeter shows 0.25,A
